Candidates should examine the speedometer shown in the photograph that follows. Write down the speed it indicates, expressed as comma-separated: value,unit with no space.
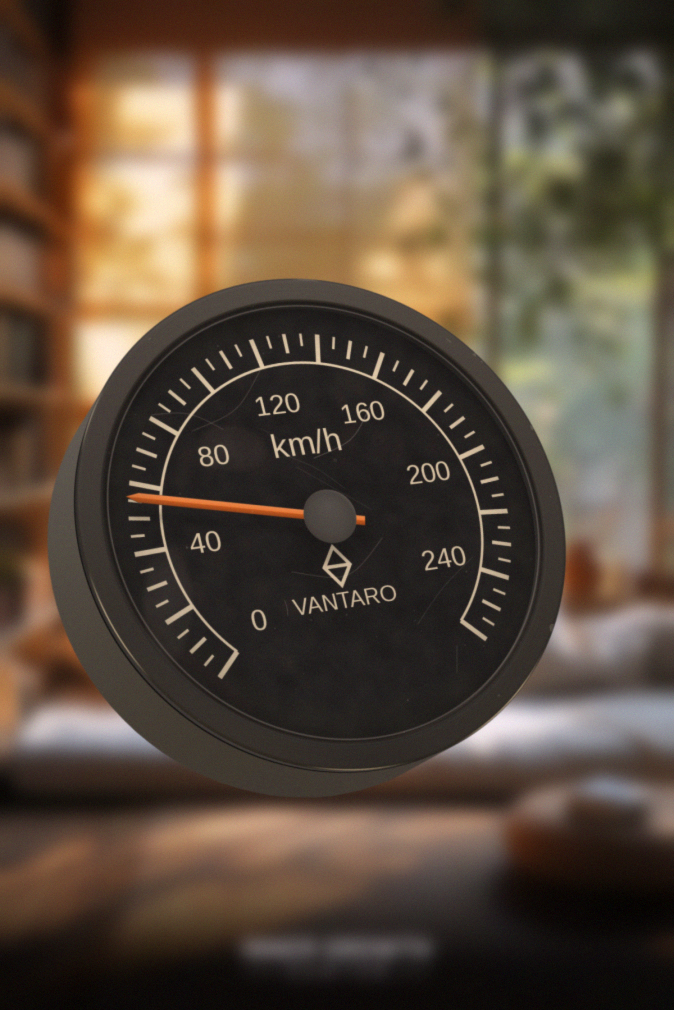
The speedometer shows 55,km/h
